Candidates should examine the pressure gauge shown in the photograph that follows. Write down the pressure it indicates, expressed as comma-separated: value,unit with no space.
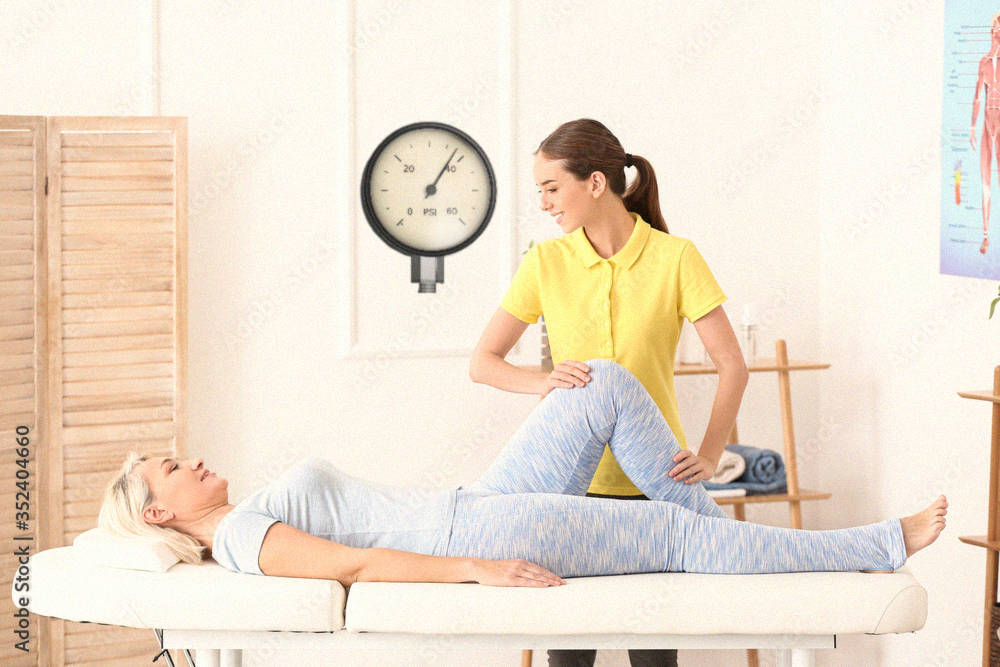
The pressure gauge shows 37.5,psi
